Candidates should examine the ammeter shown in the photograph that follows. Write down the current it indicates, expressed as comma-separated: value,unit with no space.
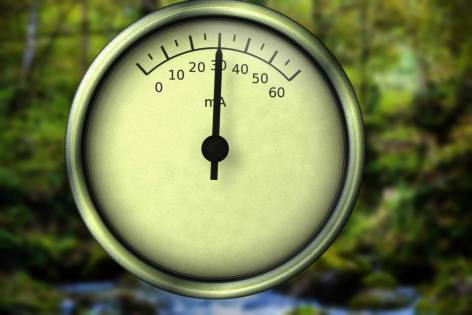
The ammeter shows 30,mA
